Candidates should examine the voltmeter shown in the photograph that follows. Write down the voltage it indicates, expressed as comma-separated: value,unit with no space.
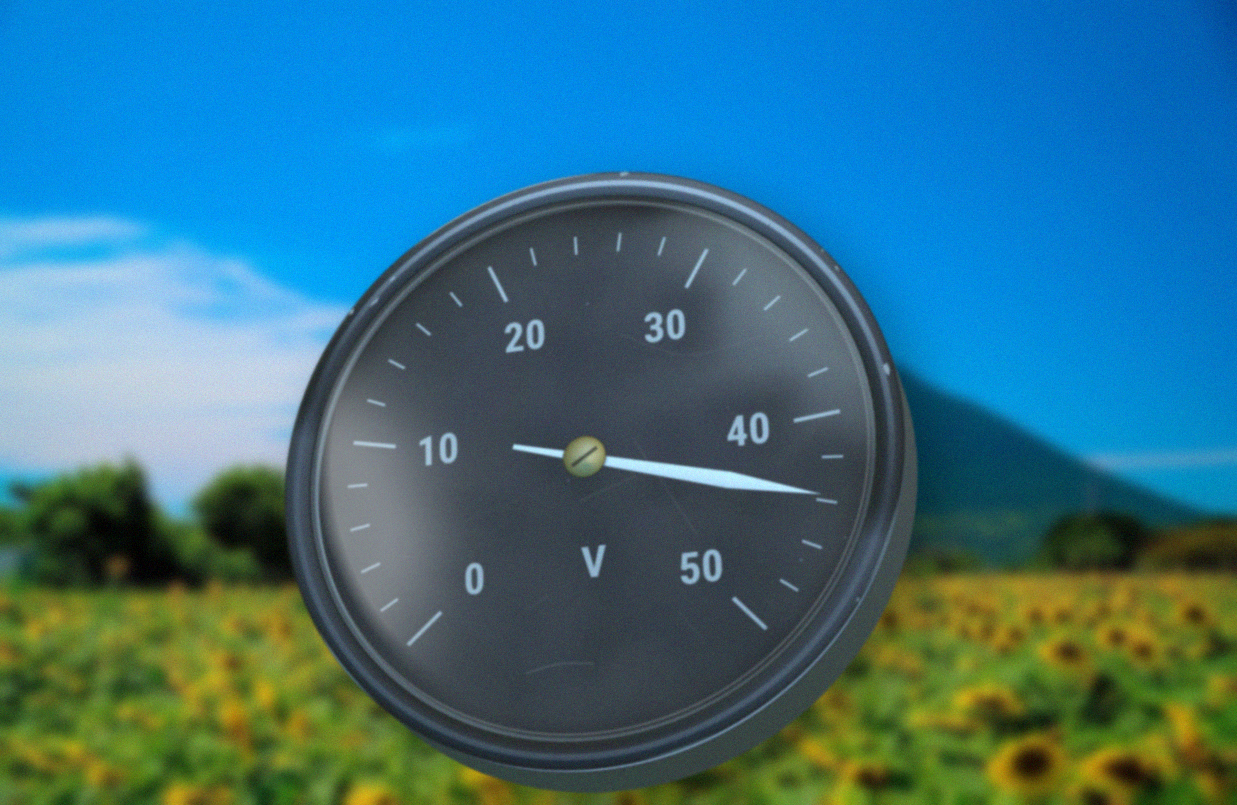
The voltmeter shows 44,V
